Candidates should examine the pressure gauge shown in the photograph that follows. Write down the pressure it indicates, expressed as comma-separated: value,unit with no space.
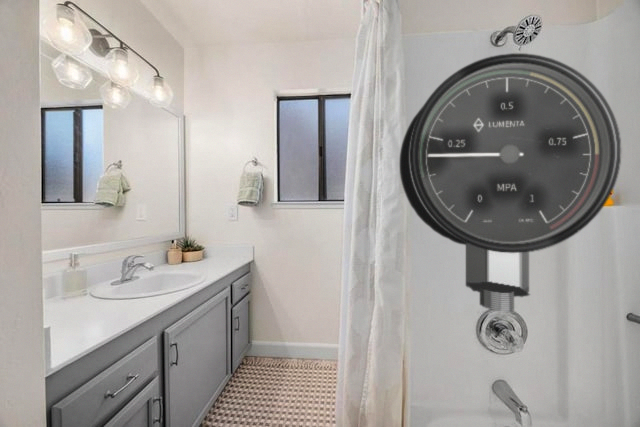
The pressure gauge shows 0.2,MPa
